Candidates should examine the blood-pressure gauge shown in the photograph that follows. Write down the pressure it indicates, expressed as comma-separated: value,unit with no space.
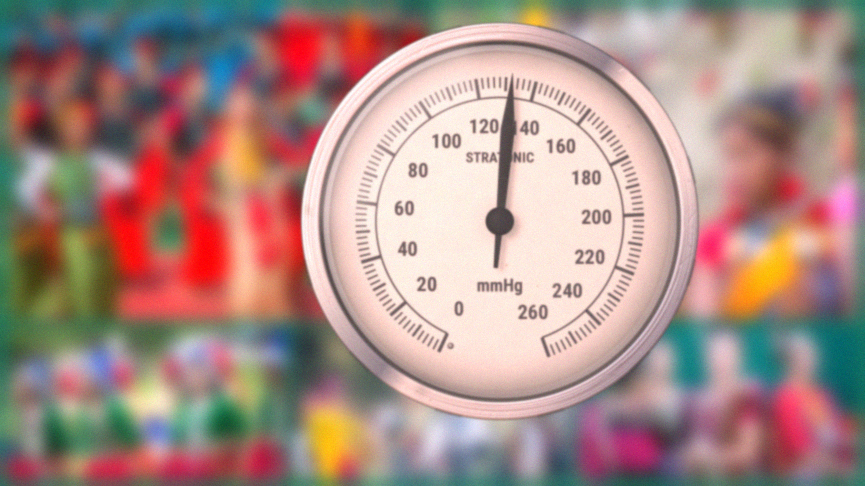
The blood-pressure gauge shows 132,mmHg
